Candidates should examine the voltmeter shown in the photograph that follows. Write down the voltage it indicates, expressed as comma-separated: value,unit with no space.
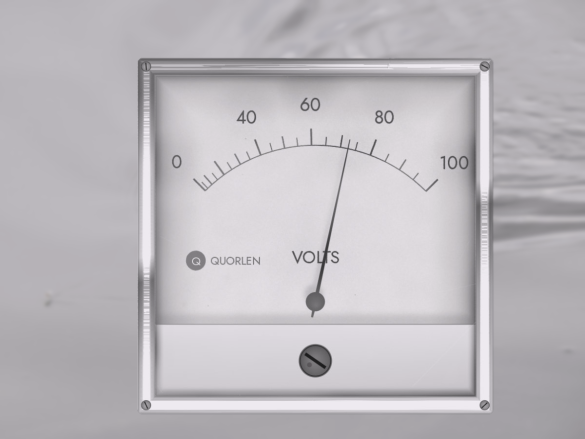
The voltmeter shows 72.5,V
